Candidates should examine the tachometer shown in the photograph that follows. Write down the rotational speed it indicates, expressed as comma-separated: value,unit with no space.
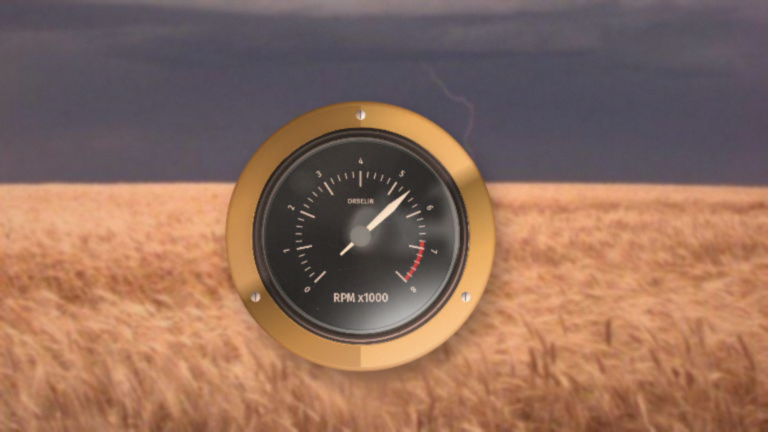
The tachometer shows 5400,rpm
